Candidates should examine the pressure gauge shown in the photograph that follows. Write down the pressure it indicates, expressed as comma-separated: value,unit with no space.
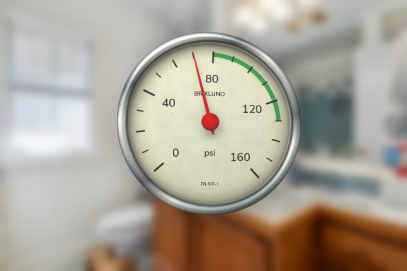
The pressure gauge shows 70,psi
